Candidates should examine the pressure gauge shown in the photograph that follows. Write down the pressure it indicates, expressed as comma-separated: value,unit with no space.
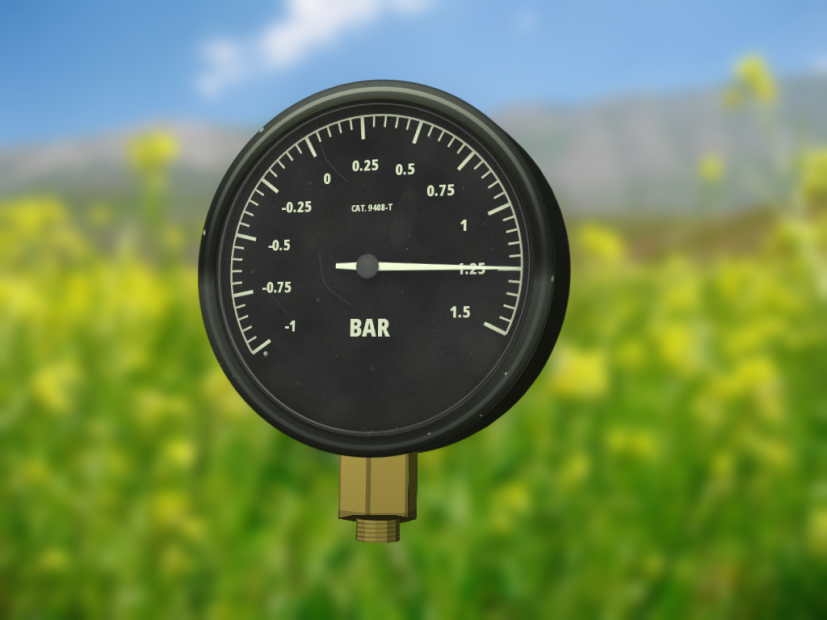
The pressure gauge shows 1.25,bar
